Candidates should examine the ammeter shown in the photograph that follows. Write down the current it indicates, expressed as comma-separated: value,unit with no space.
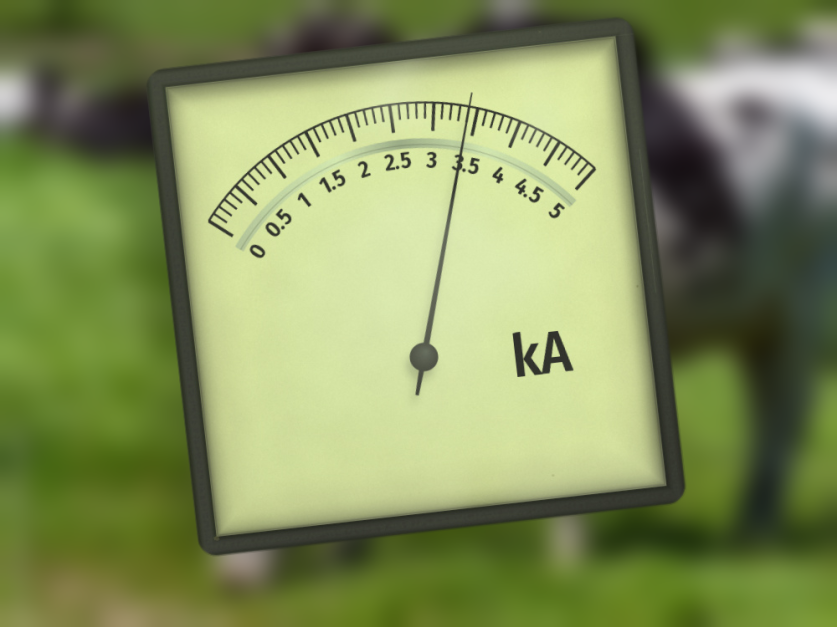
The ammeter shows 3.4,kA
